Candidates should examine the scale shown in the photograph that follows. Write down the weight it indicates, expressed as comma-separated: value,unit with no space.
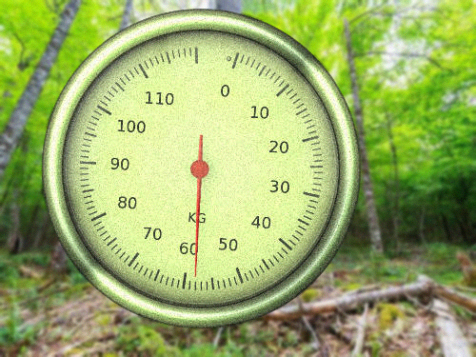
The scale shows 58,kg
